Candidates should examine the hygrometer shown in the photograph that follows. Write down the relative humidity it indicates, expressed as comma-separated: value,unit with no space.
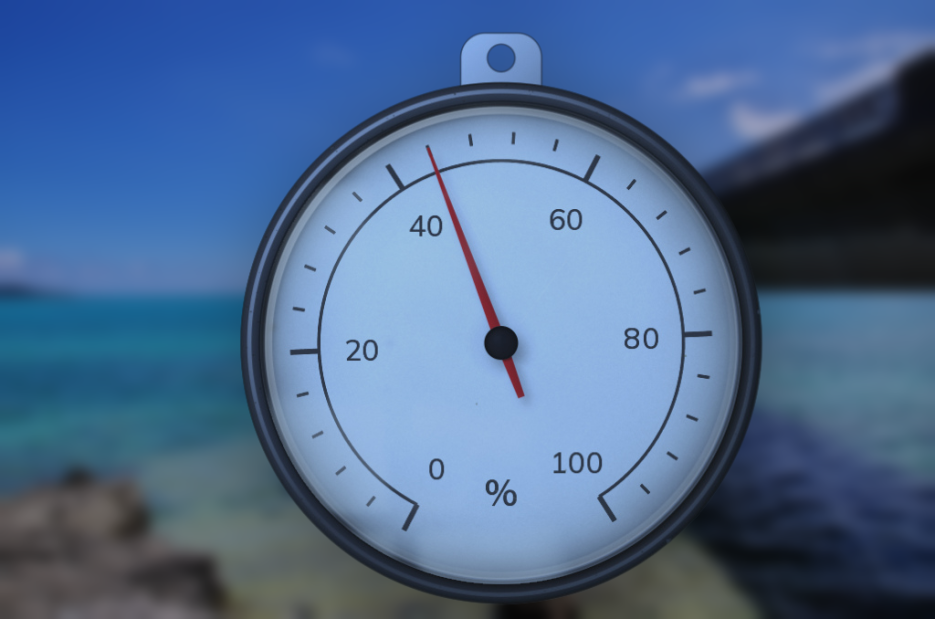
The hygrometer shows 44,%
